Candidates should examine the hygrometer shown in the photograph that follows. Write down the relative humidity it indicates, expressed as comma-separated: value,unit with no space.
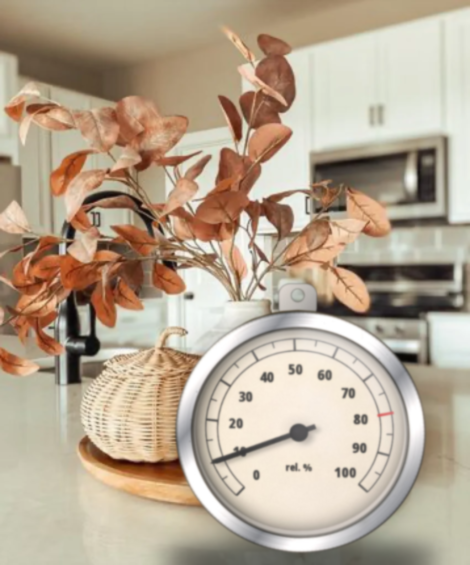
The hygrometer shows 10,%
